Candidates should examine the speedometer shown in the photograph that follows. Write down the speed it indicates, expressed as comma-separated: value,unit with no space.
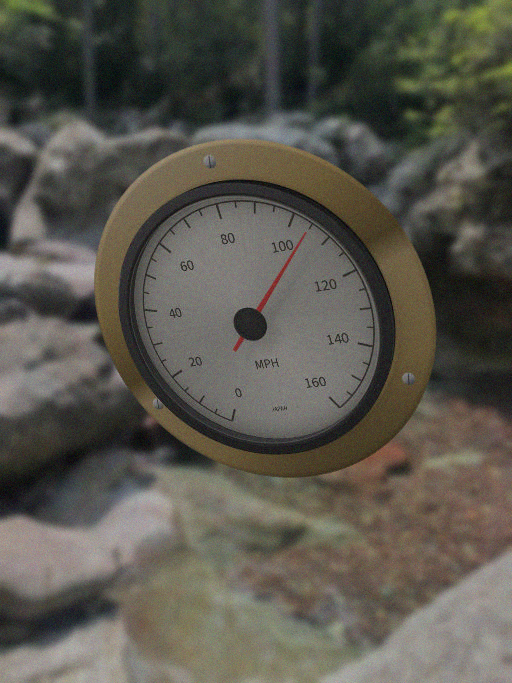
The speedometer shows 105,mph
